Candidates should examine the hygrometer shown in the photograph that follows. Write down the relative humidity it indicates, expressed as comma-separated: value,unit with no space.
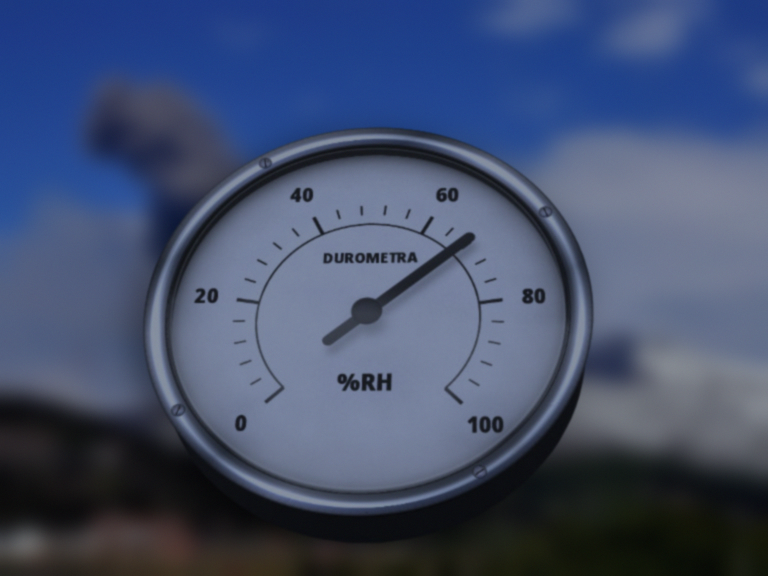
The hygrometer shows 68,%
